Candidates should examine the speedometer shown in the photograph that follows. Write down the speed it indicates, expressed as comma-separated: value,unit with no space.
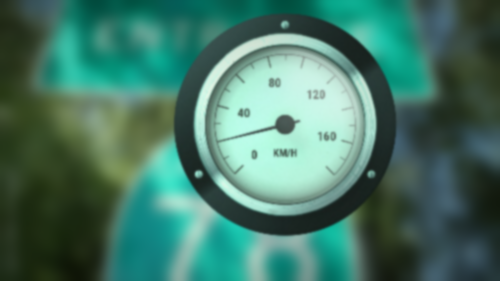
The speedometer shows 20,km/h
